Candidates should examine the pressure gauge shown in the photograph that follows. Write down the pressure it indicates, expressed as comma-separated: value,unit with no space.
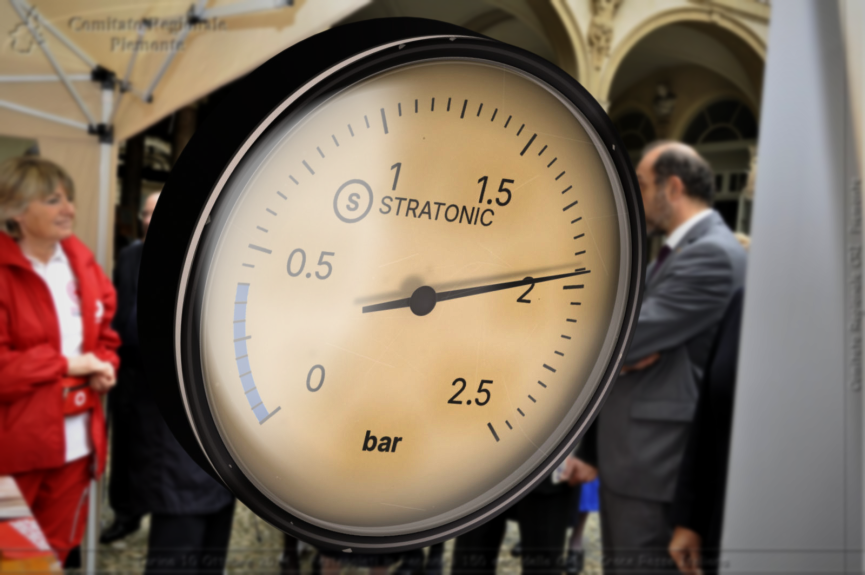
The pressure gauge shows 1.95,bar
